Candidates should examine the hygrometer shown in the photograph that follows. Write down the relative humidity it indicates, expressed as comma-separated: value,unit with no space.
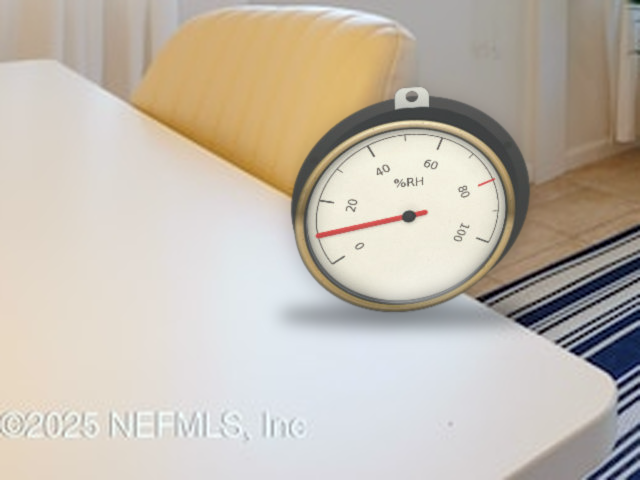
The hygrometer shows 10,%
